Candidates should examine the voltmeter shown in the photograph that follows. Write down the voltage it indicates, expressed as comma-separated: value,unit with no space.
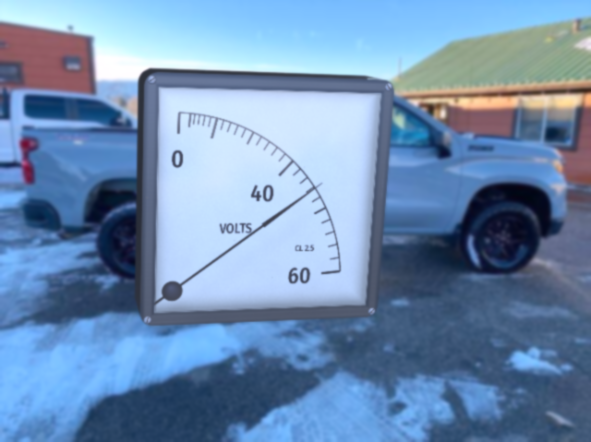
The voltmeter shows 46,V
